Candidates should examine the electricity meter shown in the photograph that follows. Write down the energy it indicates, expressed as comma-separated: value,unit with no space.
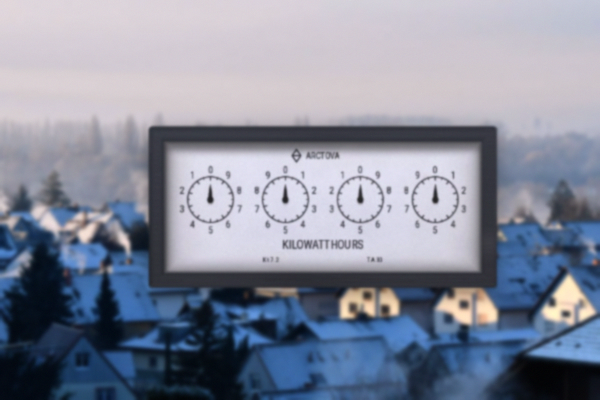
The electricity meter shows 0,kWh
